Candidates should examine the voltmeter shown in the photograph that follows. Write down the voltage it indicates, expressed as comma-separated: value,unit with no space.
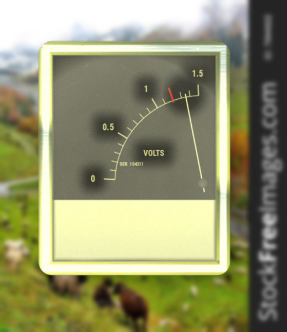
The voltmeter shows 1.35,V
